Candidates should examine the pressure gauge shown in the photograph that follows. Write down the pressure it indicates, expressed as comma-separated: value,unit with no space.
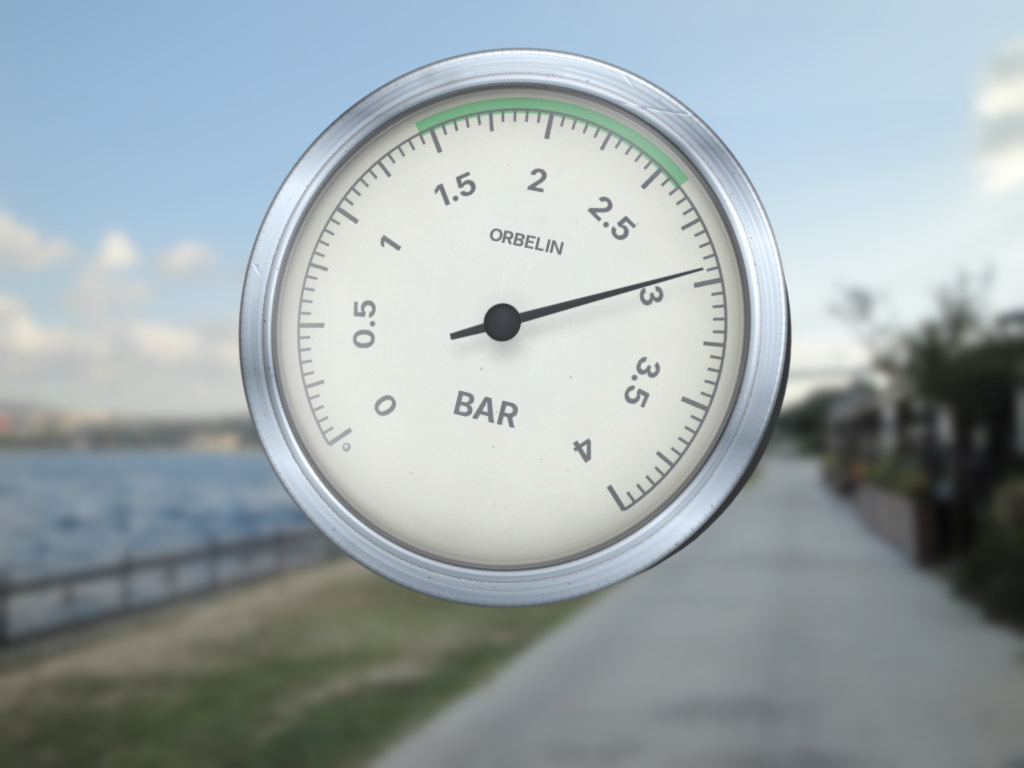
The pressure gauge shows 2.95,bar
